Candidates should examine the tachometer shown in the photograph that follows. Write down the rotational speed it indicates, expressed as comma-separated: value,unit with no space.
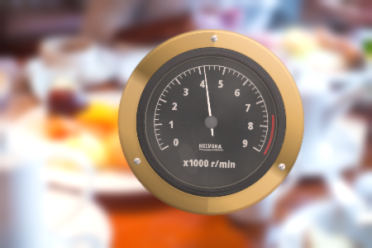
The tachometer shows 4200,rpm
